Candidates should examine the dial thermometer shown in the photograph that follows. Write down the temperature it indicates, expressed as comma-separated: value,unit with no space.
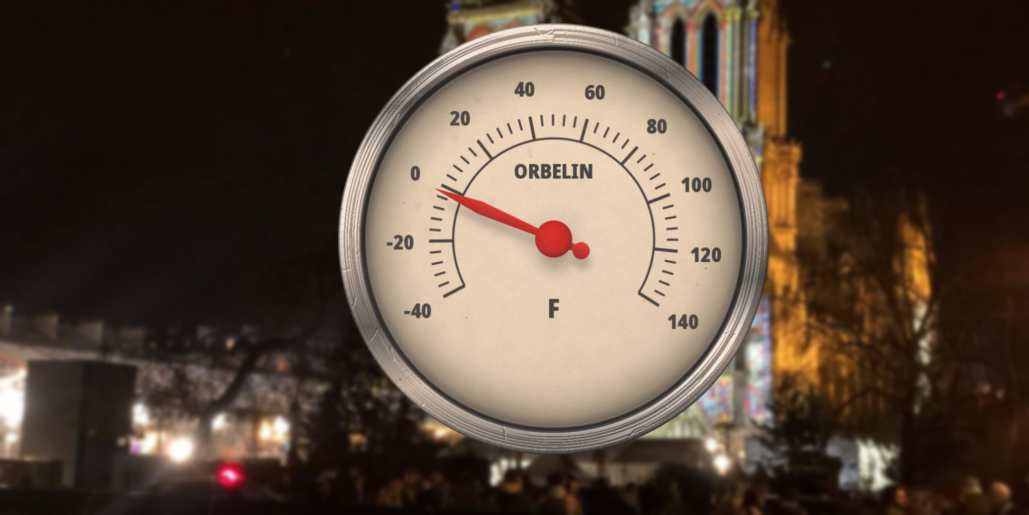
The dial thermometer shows -2,°F
